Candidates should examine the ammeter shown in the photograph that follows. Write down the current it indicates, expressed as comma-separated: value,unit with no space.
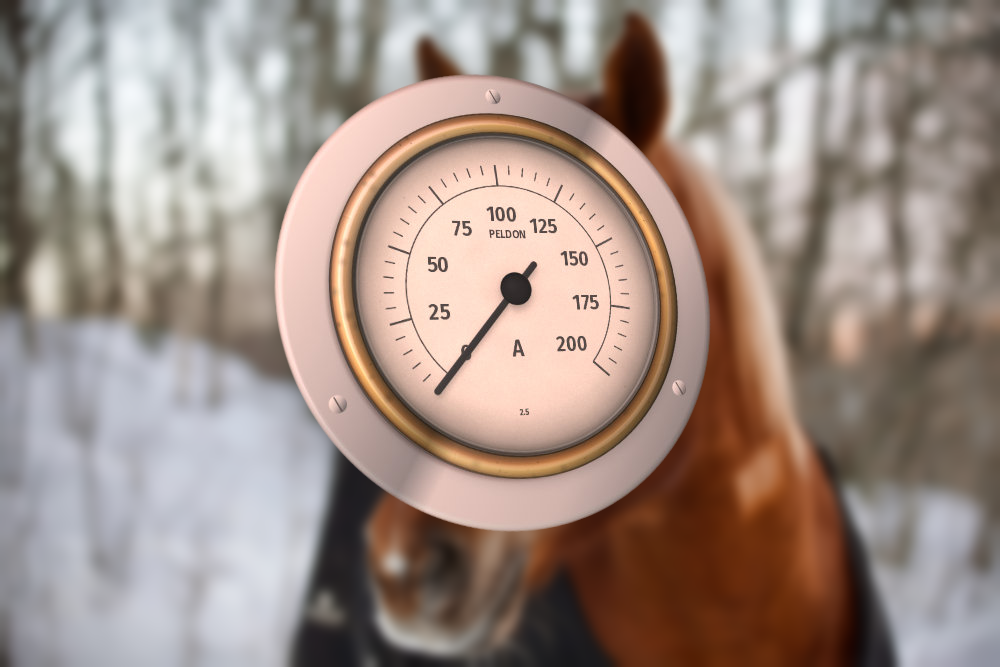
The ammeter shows 0,A
